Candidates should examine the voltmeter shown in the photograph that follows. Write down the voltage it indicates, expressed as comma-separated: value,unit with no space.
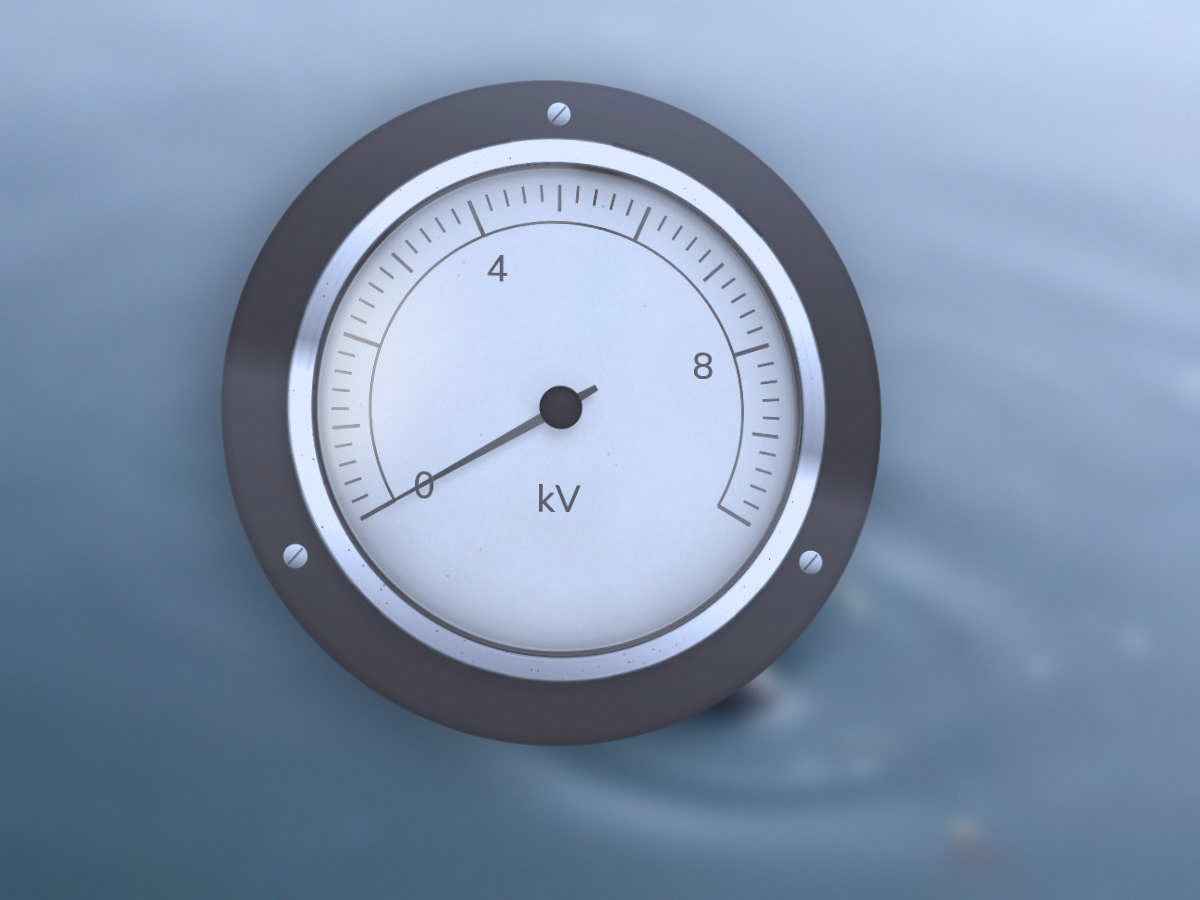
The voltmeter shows 0,kV
